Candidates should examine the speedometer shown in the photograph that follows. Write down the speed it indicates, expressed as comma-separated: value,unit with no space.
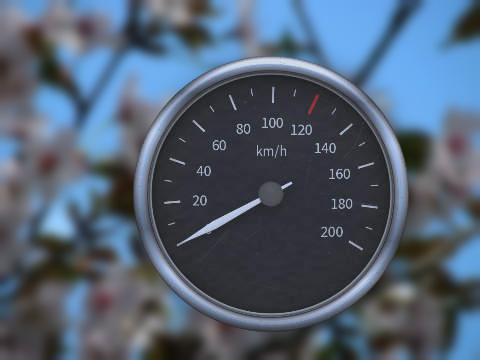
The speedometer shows 0,km/h
